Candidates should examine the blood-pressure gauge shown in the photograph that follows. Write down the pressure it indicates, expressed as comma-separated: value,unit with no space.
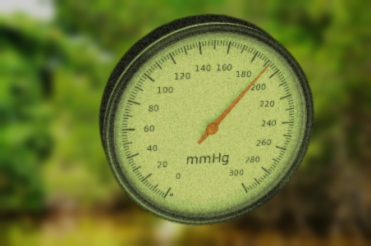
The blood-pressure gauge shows 190,mmHg
